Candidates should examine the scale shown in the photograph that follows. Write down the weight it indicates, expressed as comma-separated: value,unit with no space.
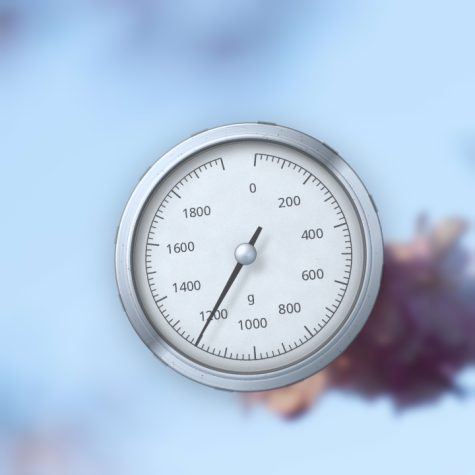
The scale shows 1200,g
